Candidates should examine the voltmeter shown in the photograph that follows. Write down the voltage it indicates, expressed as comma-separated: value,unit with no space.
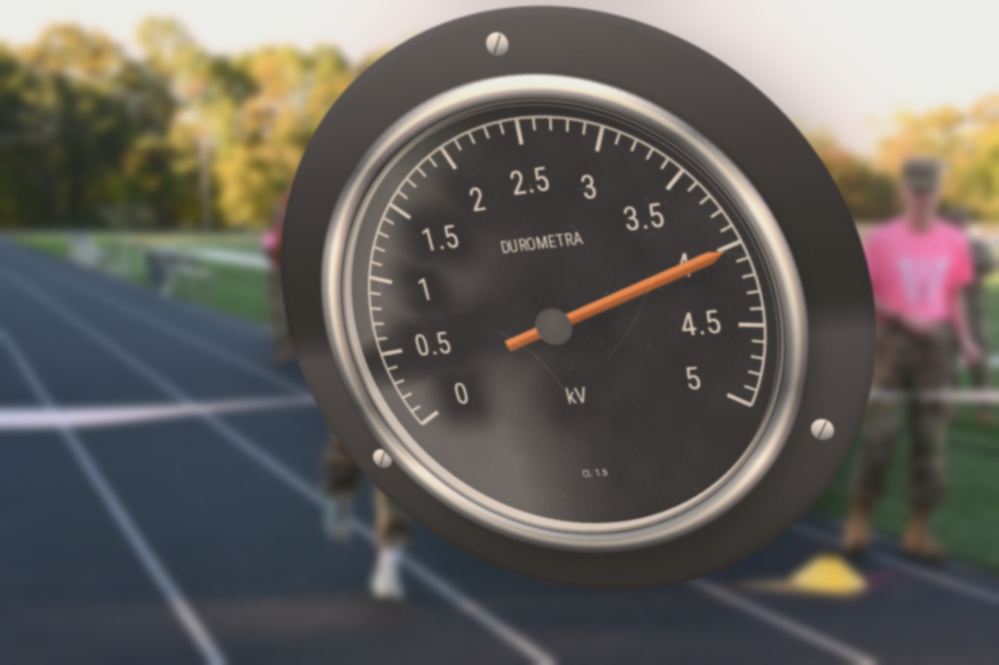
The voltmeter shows 4,kV
